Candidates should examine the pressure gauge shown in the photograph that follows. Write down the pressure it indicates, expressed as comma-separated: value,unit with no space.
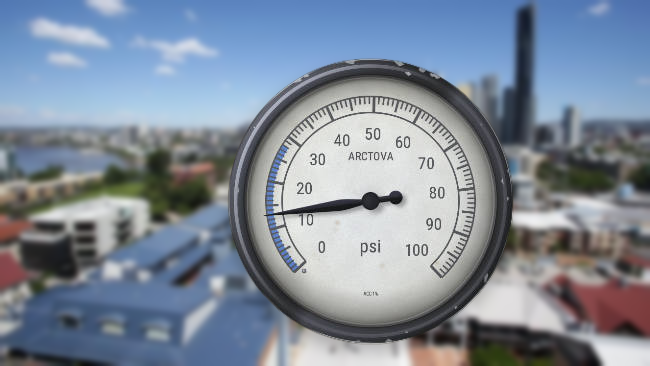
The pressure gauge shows 13,psi
